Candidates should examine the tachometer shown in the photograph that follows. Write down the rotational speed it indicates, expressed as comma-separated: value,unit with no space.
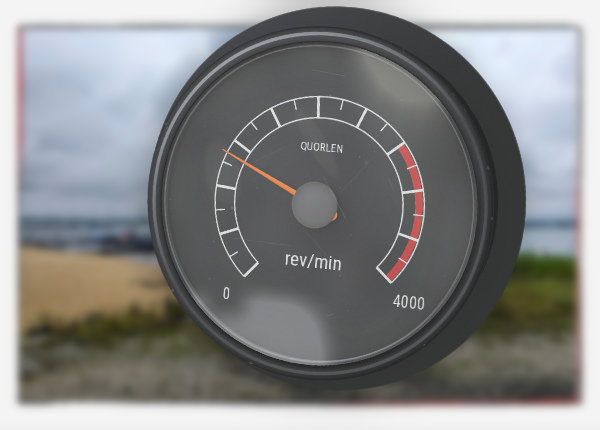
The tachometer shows 1100,rpm
